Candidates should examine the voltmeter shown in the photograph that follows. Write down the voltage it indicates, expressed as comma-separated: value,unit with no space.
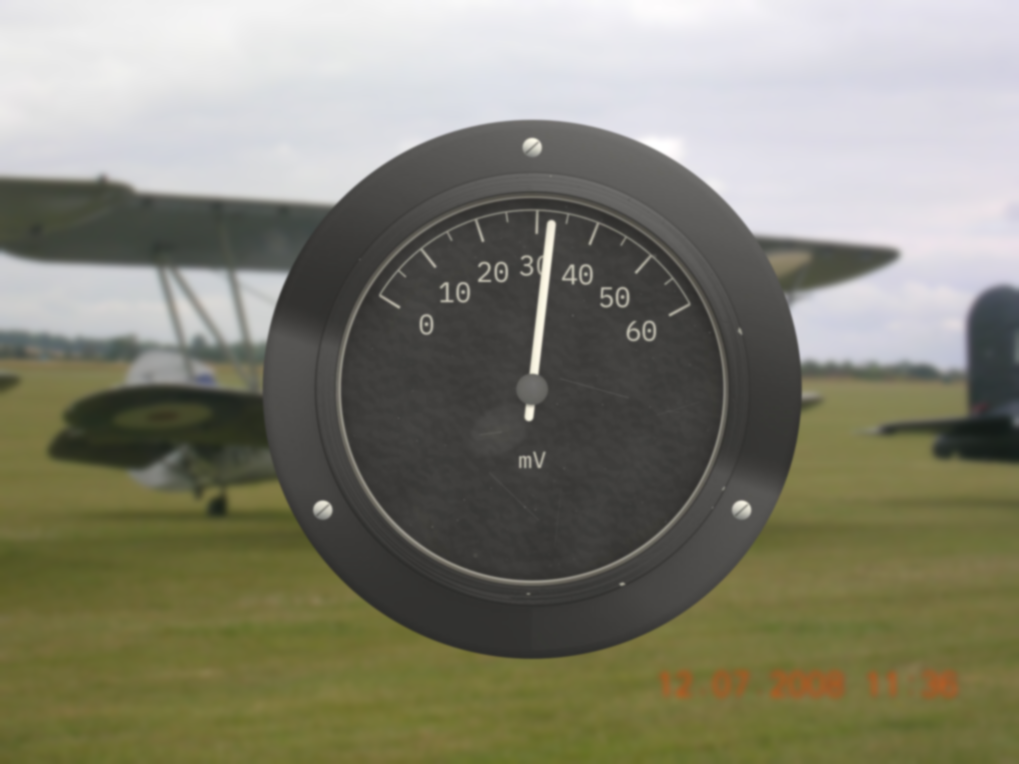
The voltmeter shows 32.5,mV
